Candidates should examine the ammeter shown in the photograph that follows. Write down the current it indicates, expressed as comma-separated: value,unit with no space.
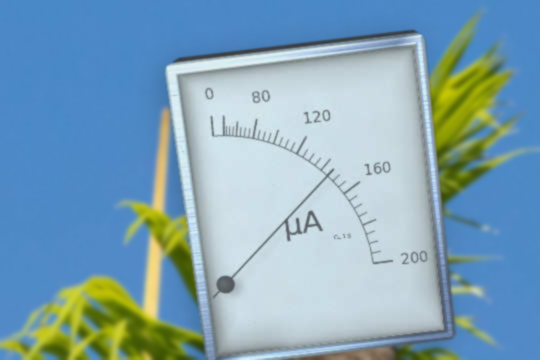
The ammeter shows 145,µA
